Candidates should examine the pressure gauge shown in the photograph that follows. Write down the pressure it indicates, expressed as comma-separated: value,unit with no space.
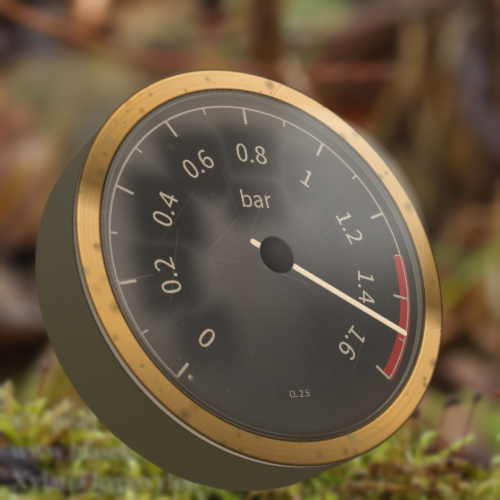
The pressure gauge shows 1.5,bar
